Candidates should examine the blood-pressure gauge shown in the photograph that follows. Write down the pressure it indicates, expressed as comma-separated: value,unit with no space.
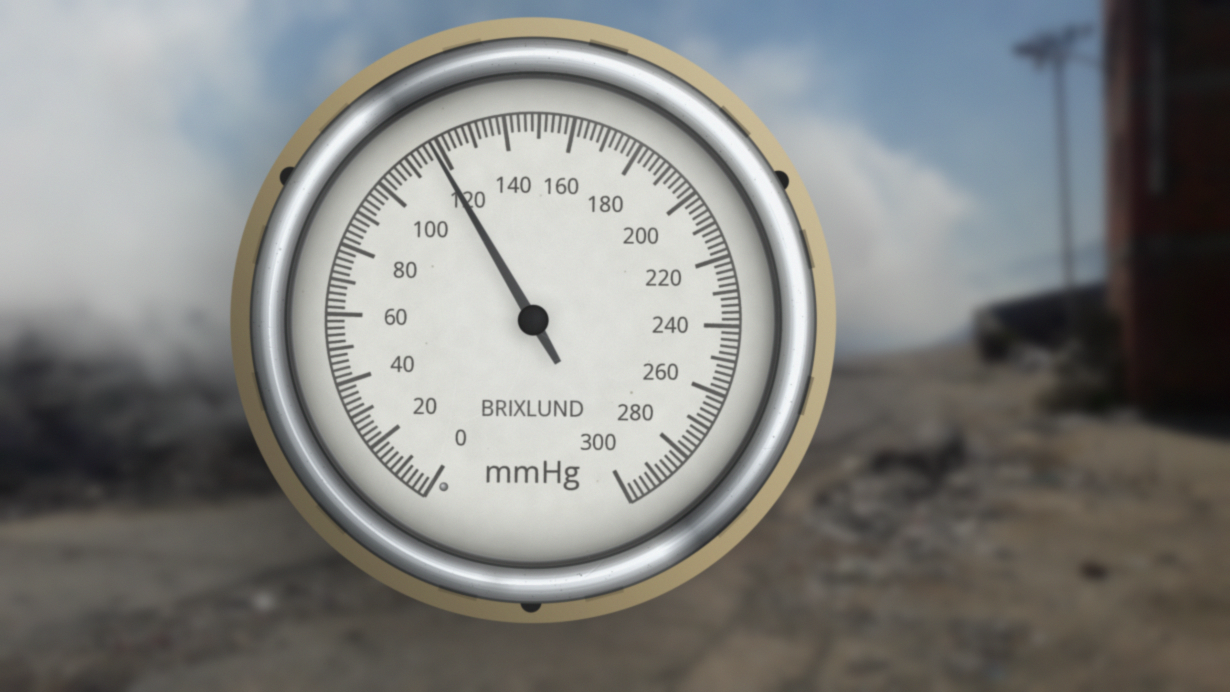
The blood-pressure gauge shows 118,mmHg
